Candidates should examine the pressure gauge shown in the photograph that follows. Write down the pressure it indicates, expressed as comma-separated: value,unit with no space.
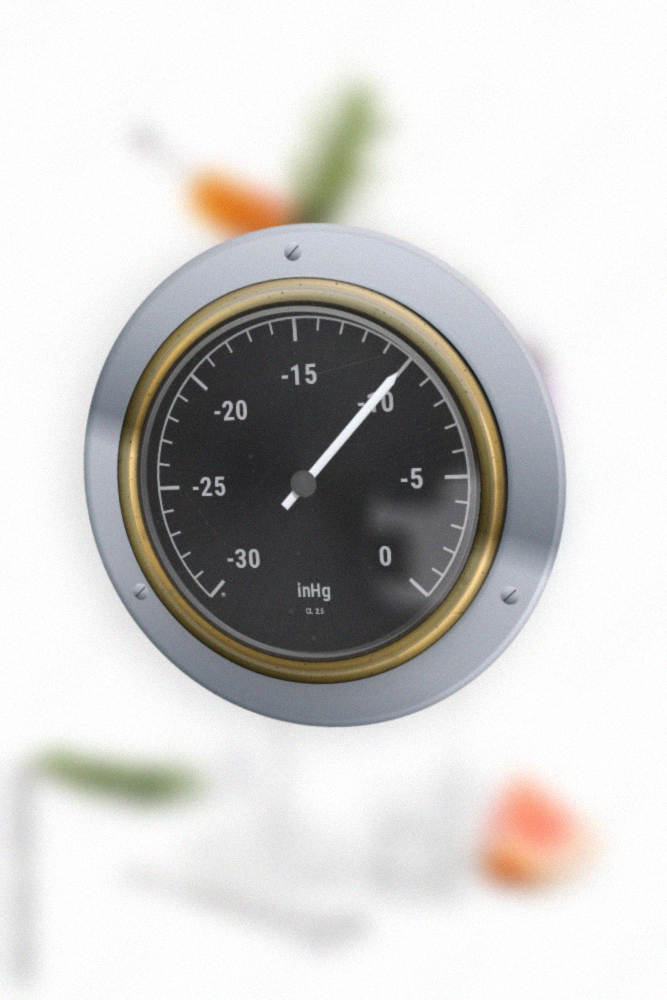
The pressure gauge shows -10,inHg
